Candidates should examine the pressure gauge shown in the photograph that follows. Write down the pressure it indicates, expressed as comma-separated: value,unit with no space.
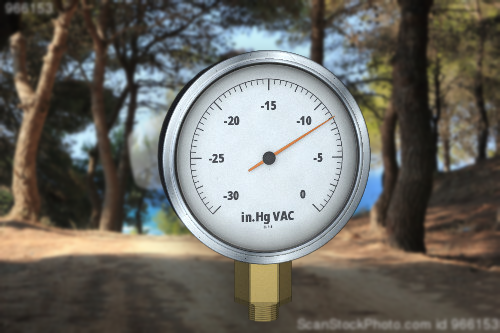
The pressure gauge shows -8.5,inHg
